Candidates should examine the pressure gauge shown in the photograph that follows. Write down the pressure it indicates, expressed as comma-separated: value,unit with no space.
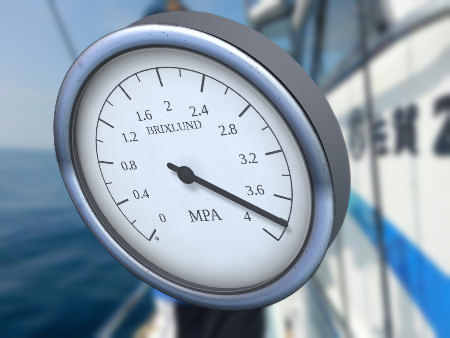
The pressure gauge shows 3.8,MPa
